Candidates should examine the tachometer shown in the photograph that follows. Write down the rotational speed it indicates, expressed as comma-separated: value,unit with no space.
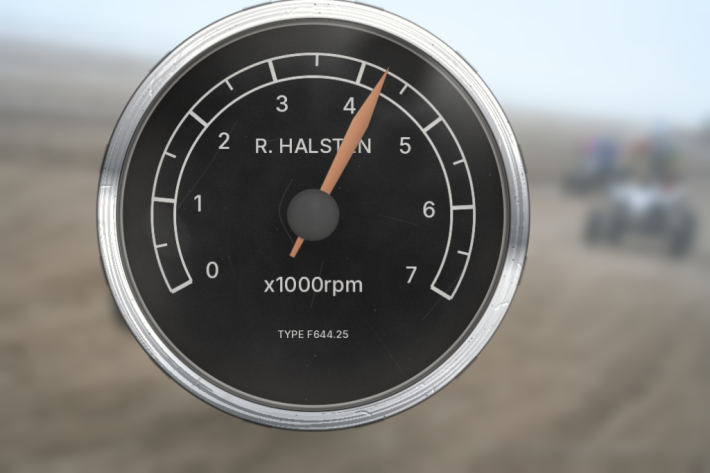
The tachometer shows 4250,rpm
